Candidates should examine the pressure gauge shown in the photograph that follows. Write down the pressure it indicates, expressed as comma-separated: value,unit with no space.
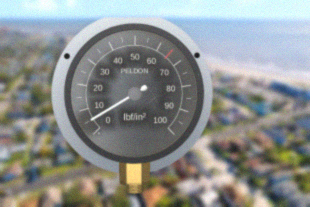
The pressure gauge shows 5,psi
